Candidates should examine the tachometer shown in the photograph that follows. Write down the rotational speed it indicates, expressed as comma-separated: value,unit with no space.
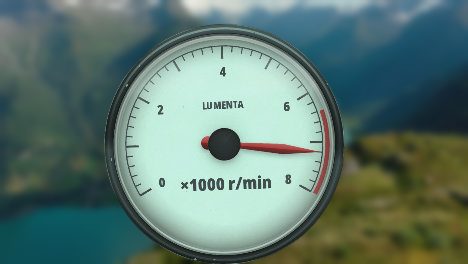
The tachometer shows 7200,rpm
